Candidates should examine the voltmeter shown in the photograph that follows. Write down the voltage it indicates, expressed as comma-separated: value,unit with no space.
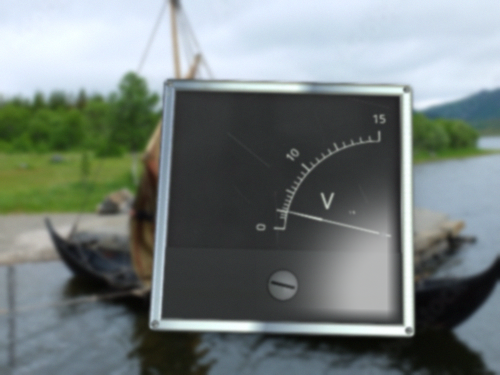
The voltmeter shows 5,V
